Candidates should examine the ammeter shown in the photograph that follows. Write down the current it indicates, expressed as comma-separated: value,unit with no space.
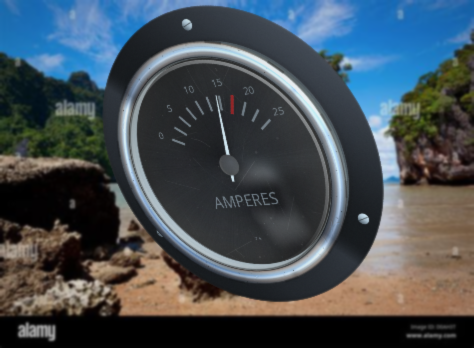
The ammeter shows 15,A
